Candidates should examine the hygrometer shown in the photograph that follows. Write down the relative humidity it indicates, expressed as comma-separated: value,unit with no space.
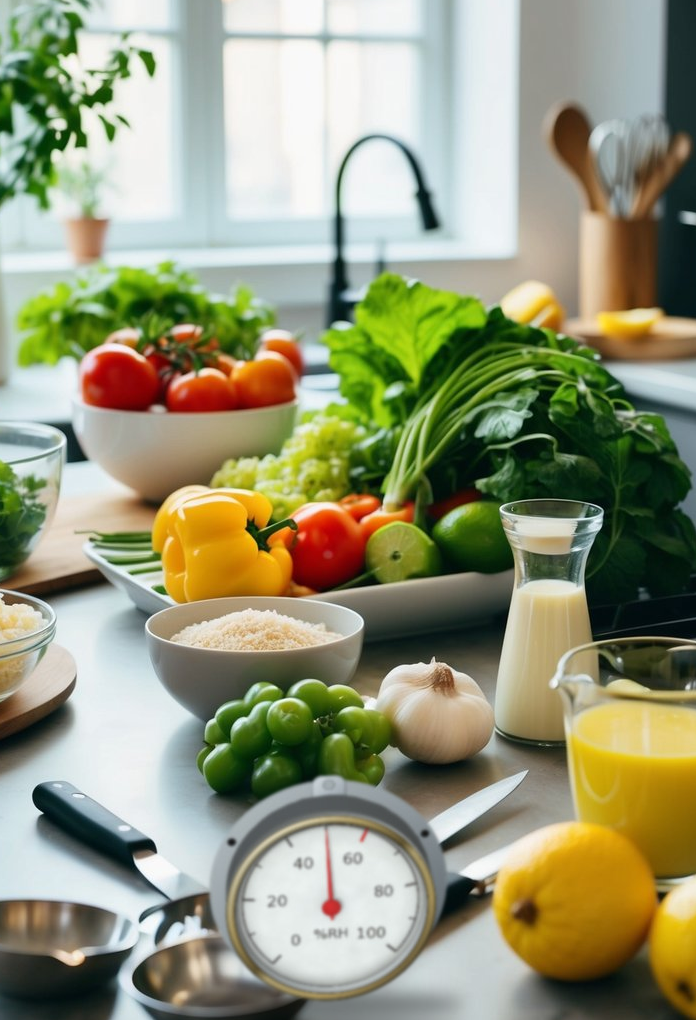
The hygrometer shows 50,%
